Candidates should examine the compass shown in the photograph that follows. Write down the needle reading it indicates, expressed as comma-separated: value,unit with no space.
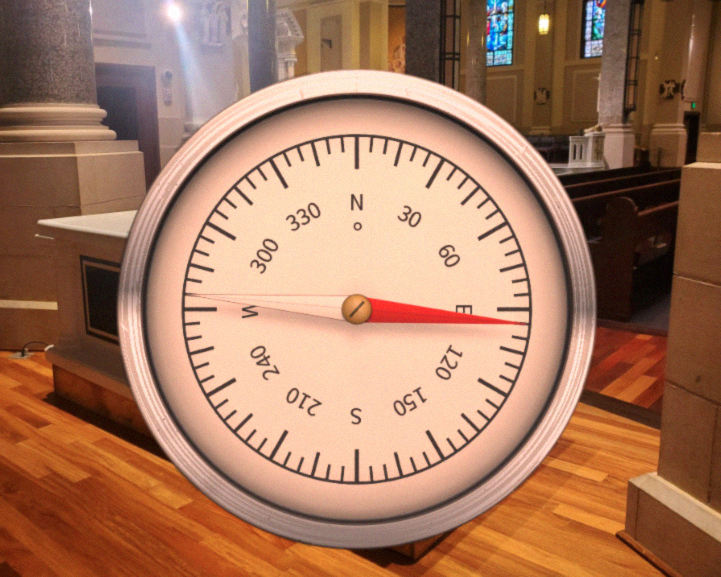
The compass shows 95,°
